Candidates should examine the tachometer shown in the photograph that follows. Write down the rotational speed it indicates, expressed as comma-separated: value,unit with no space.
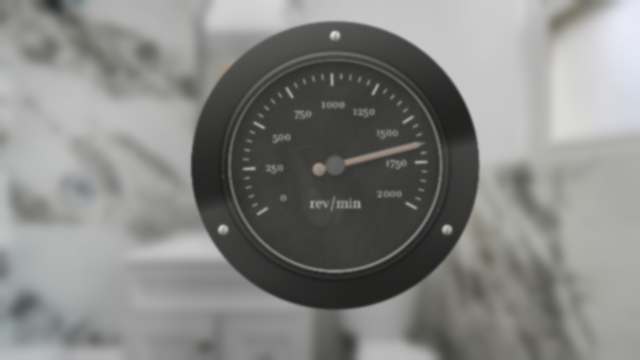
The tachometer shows 1650,rpm
